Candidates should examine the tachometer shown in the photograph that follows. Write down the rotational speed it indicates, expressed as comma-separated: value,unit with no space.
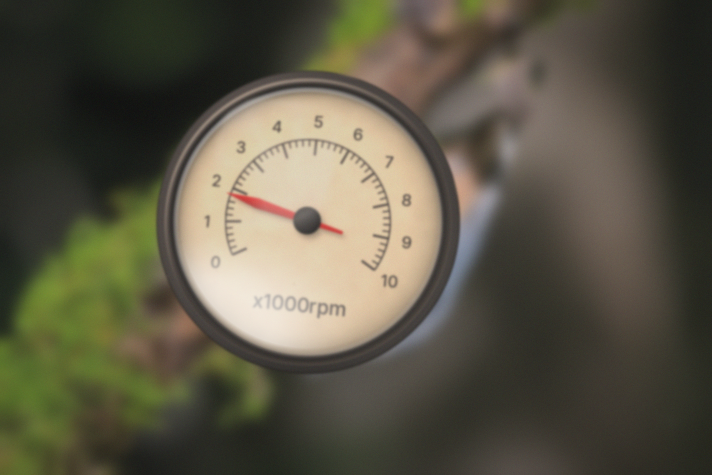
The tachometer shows 1800,rpm
